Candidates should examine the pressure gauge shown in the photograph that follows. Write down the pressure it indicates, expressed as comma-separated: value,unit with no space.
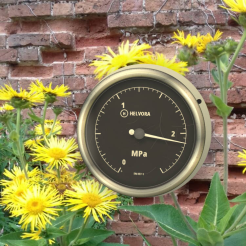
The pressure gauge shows 2.1,MPa
